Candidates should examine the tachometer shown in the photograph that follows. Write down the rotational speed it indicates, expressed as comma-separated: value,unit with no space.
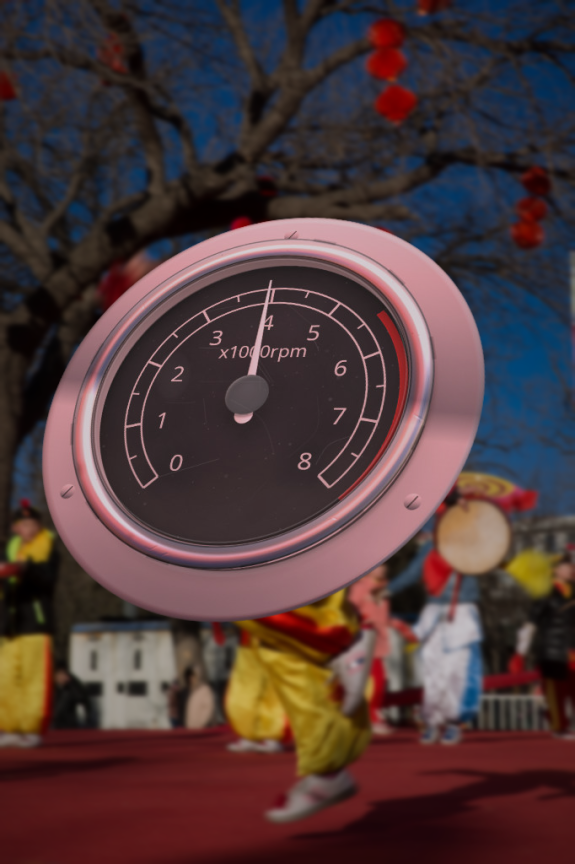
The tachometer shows 4000,rpm
